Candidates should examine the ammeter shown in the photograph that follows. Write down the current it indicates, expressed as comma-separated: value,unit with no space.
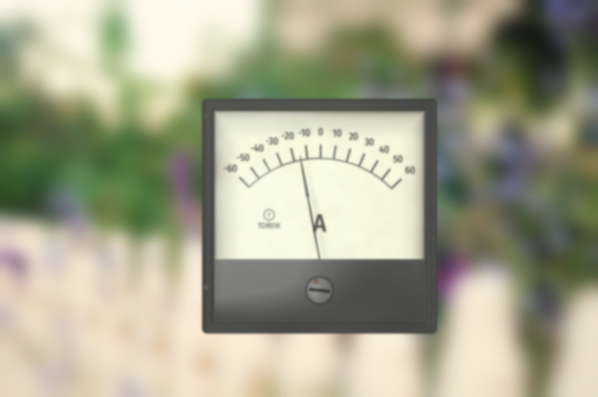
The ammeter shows -15,A
